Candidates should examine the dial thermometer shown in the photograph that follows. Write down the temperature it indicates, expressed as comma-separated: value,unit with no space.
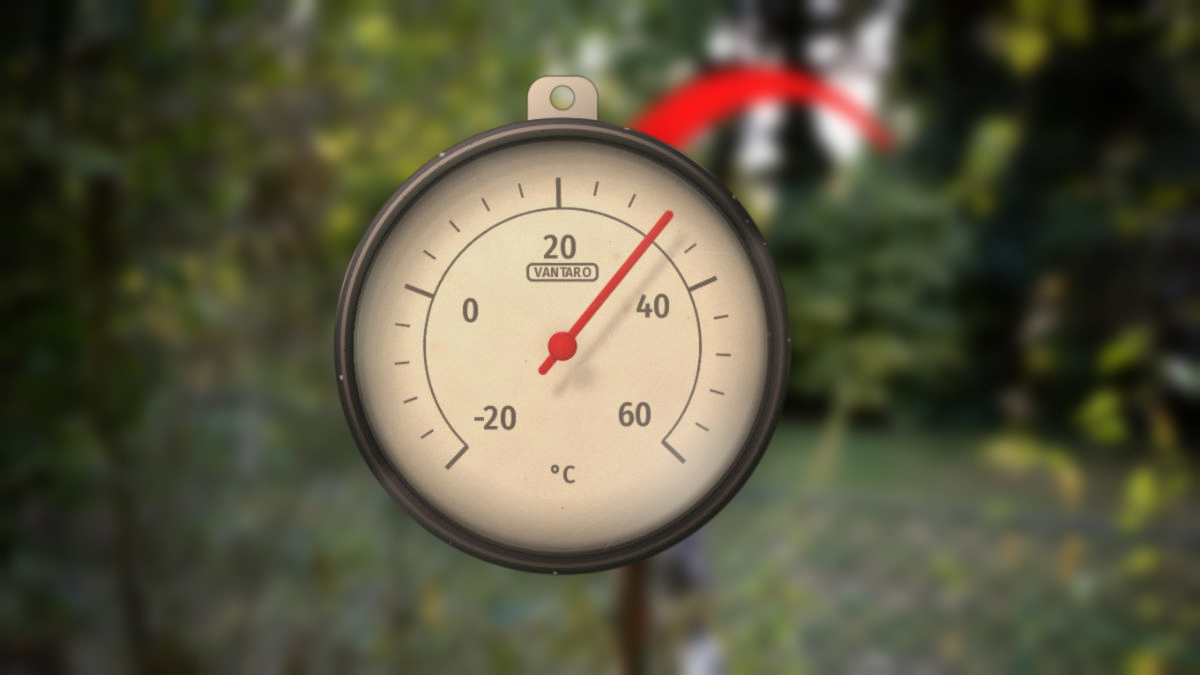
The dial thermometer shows 32,°C
